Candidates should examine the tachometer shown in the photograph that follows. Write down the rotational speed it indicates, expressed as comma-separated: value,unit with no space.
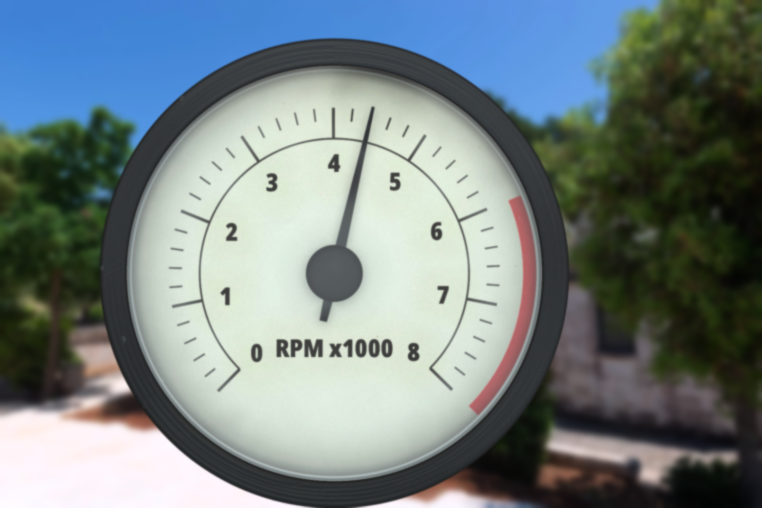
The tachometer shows 4400,rpm
